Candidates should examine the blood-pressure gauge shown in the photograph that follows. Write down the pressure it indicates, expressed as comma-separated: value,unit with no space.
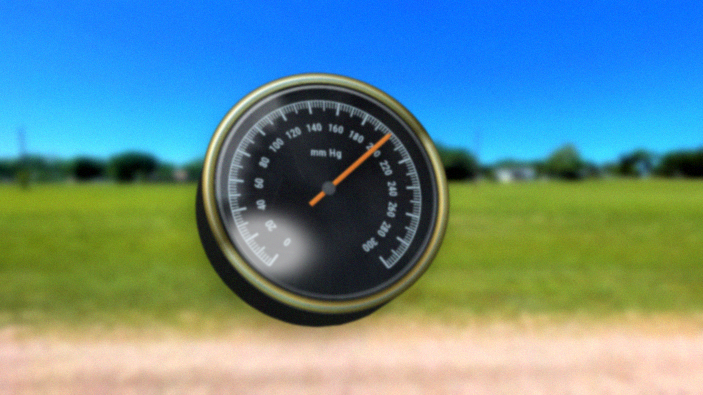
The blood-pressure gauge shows 200,mmHg
